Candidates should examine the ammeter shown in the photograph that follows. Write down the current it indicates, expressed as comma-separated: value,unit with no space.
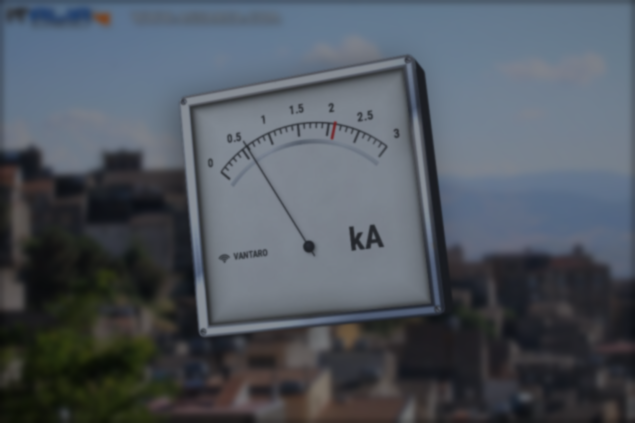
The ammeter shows 0.6,kA
